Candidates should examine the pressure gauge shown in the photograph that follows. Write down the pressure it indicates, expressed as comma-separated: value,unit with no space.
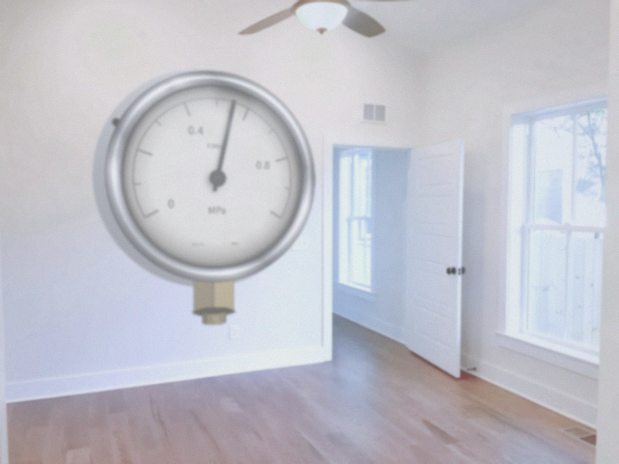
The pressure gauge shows 0.55,MPa
